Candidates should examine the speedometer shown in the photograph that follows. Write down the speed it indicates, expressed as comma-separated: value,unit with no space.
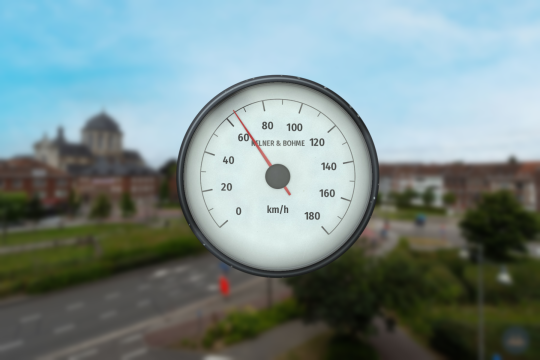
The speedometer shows 65,km/h
